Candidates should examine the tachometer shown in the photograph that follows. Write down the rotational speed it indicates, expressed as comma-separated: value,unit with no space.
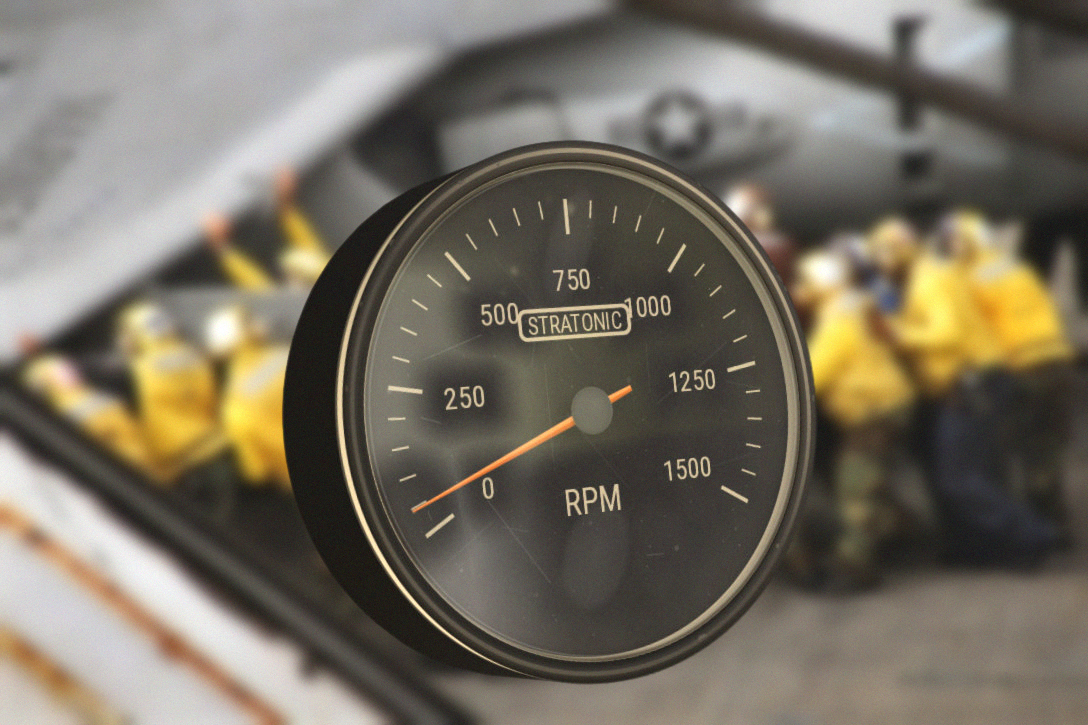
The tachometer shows 50,rpm
